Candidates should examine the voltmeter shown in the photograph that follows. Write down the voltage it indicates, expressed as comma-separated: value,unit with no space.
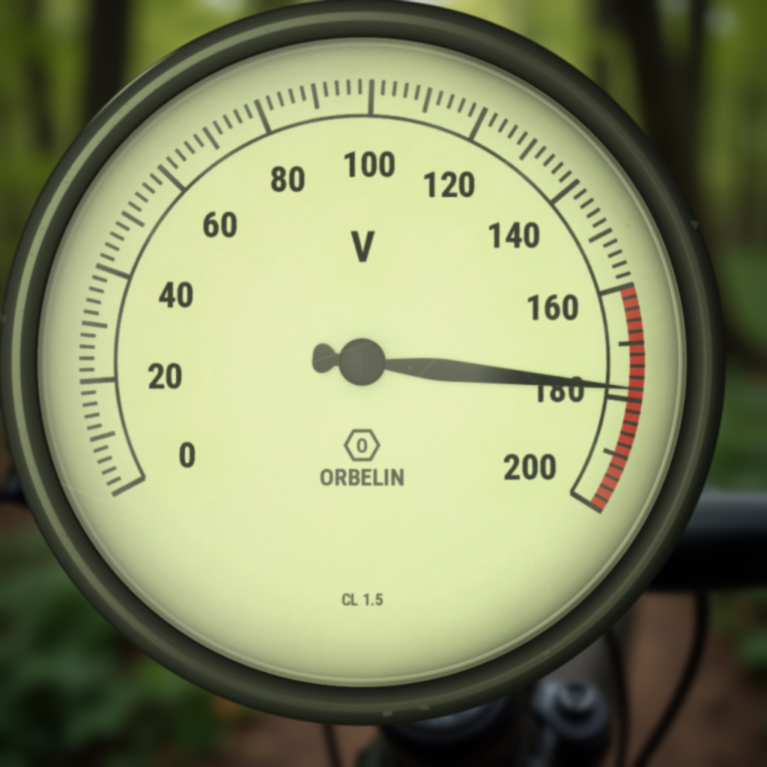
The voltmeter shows 178,V
